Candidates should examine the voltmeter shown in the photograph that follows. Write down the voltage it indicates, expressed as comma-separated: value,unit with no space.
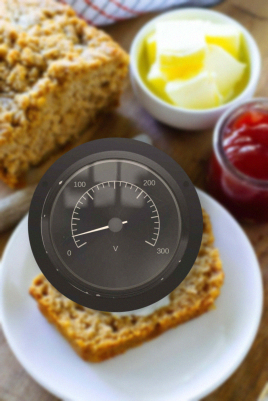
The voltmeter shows 20,V
